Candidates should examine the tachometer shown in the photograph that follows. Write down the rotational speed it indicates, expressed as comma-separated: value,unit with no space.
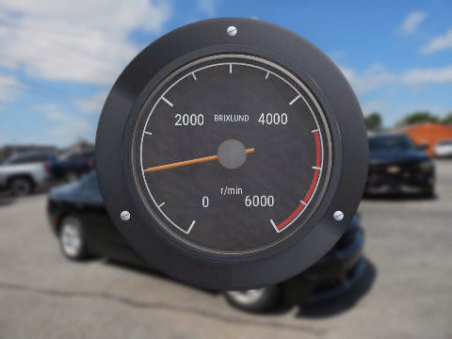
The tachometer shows 1000,rpm
